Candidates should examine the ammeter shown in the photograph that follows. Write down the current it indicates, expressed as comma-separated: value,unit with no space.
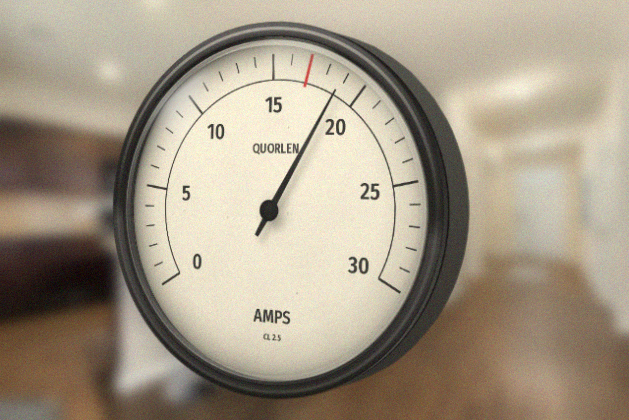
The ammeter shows 19,A
